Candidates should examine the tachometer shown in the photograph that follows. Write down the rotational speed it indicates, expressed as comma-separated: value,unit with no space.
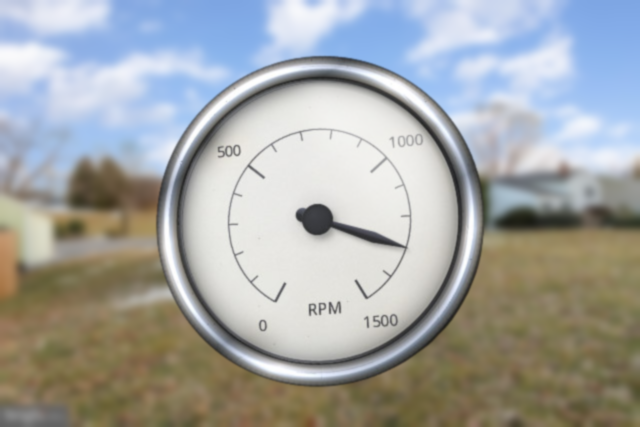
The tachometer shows 1300,rpm
